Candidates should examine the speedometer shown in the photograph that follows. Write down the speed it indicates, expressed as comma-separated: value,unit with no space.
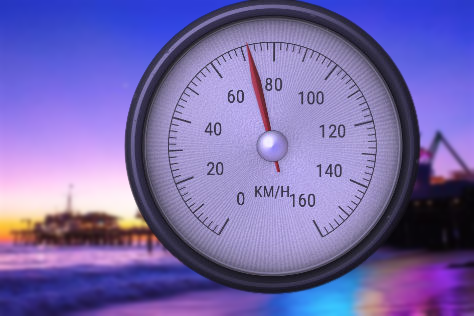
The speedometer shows 72,km/h
